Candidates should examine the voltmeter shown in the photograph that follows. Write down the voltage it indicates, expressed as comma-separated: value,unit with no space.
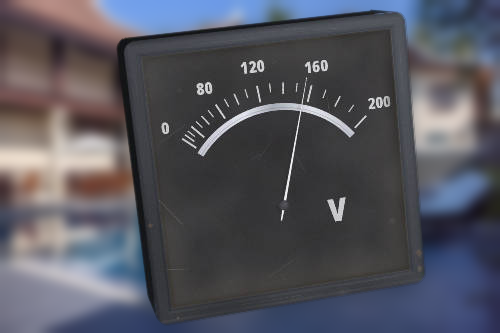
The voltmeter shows 155,V
